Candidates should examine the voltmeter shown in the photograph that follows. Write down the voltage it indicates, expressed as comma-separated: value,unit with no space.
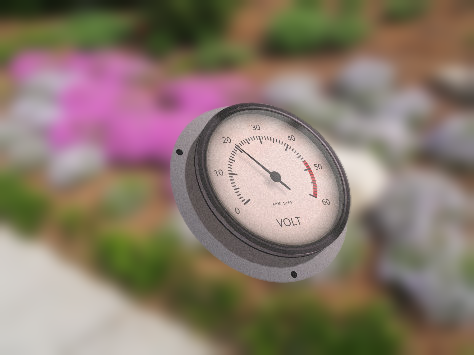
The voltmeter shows 20,V
